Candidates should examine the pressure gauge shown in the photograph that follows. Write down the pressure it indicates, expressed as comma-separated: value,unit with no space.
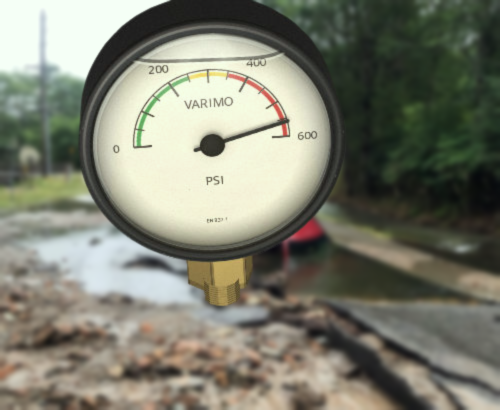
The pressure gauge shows 550,psi
